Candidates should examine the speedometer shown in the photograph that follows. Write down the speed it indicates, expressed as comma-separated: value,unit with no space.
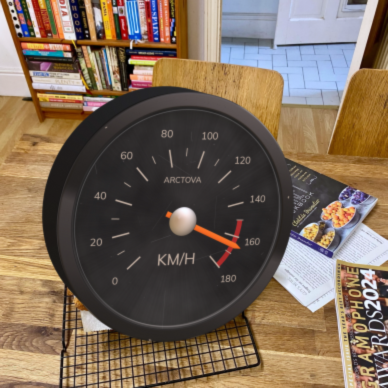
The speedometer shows 165,km/h
